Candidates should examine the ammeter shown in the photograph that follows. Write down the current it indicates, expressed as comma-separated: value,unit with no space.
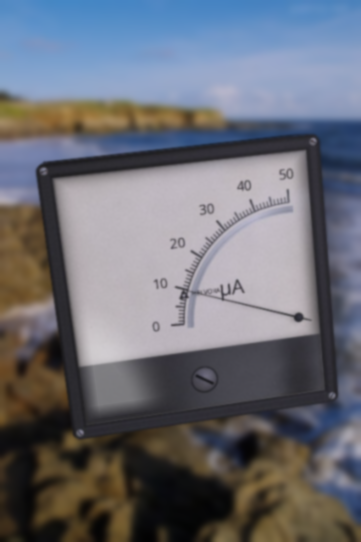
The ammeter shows 10,µA
